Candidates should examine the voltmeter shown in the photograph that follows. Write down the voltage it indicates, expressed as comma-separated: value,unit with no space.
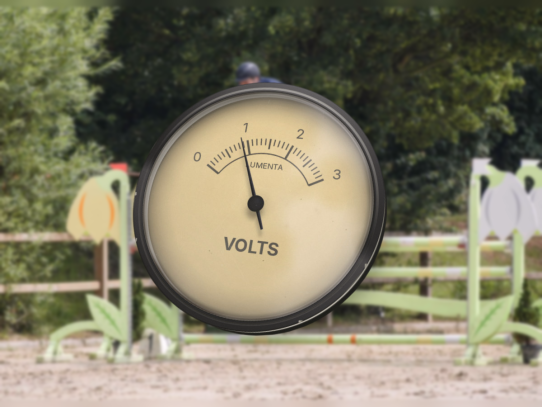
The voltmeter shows 0.9,V
